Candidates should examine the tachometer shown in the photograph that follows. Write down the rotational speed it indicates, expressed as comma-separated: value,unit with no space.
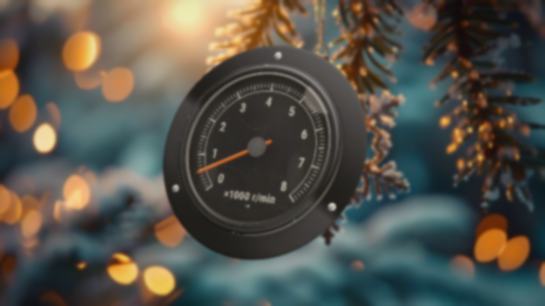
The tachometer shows 500,rpm
